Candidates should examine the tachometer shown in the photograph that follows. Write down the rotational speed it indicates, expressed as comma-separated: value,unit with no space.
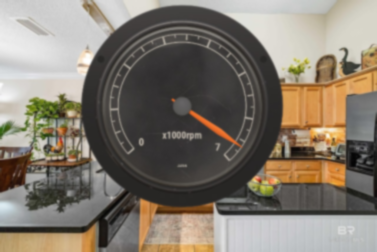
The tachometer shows 6625,rpm
